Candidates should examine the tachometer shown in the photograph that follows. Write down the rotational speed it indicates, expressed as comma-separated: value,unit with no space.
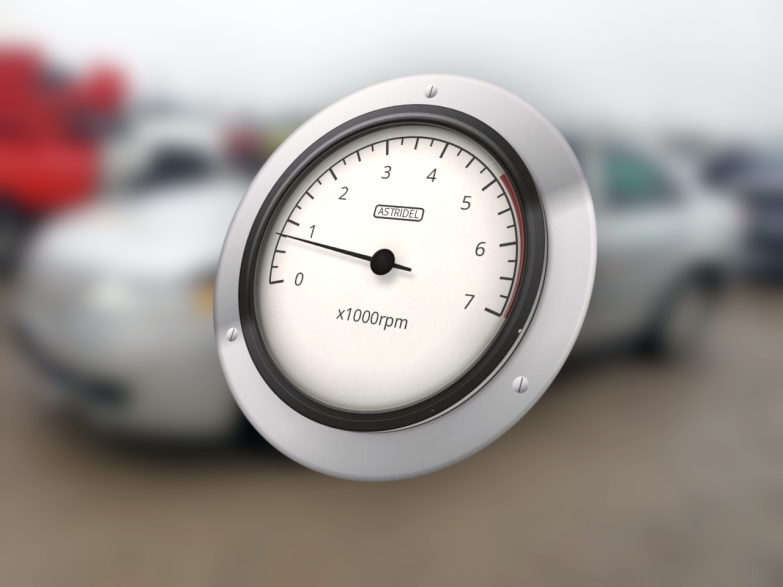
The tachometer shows 750,rpm
